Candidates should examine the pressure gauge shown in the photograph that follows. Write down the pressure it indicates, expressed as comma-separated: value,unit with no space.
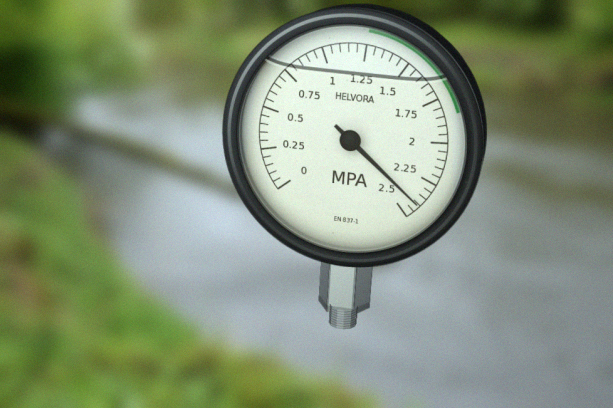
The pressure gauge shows 2.4,MPa
